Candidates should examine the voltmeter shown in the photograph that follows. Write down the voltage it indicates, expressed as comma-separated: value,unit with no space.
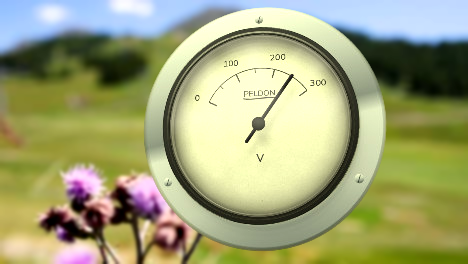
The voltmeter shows 250,V
